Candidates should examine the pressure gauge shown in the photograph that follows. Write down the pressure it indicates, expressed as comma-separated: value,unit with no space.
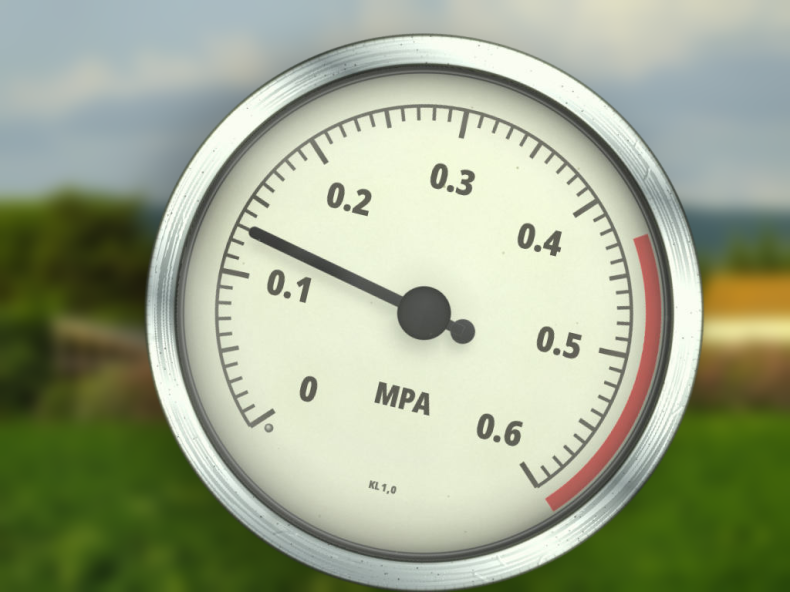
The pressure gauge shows 0.13,MPa
